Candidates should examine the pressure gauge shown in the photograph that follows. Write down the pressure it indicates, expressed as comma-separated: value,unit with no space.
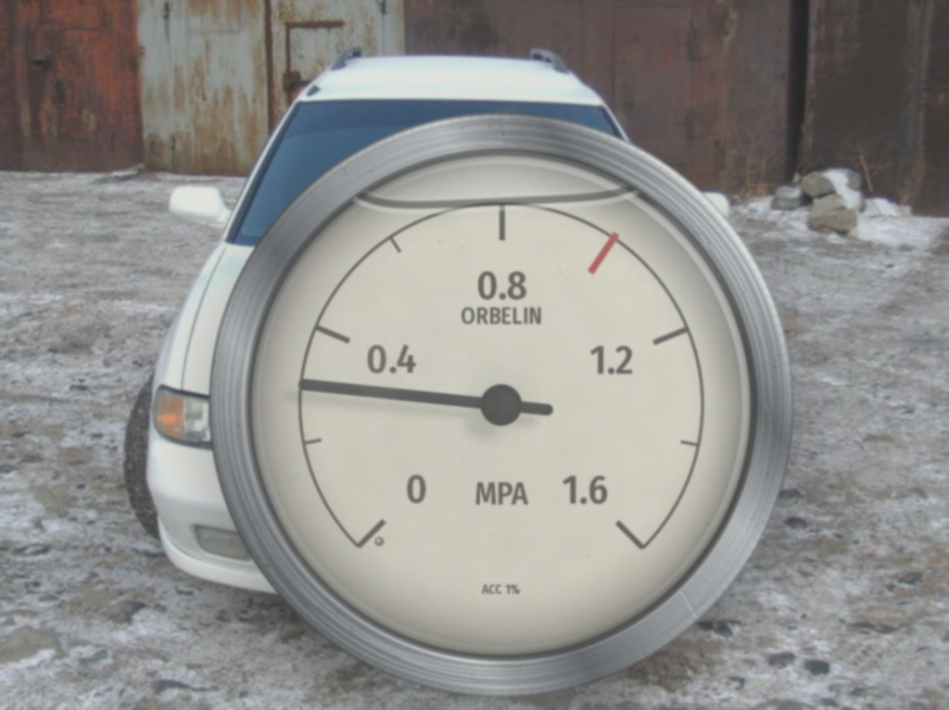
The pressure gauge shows 0.3,MPa
